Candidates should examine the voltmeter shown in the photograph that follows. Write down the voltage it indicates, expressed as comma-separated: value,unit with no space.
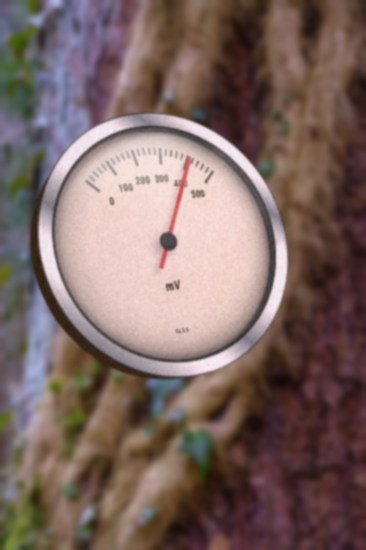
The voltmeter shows 400,mV
